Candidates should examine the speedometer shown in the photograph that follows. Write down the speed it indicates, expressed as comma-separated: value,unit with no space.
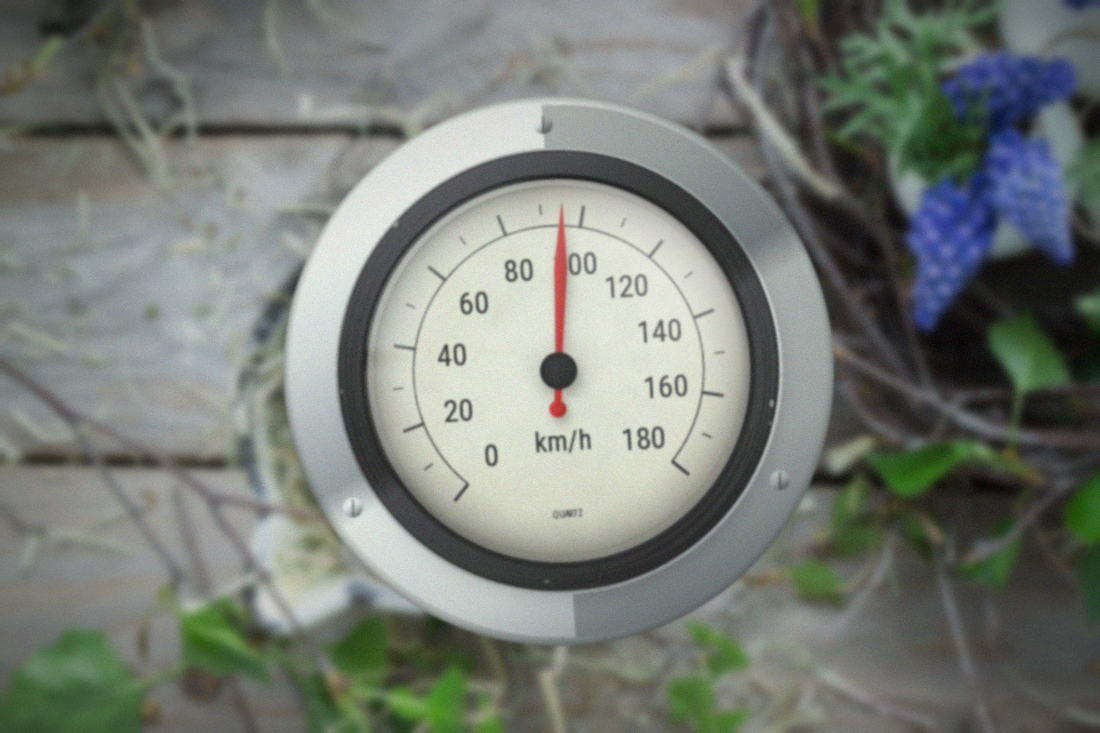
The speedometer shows 95,km/h
